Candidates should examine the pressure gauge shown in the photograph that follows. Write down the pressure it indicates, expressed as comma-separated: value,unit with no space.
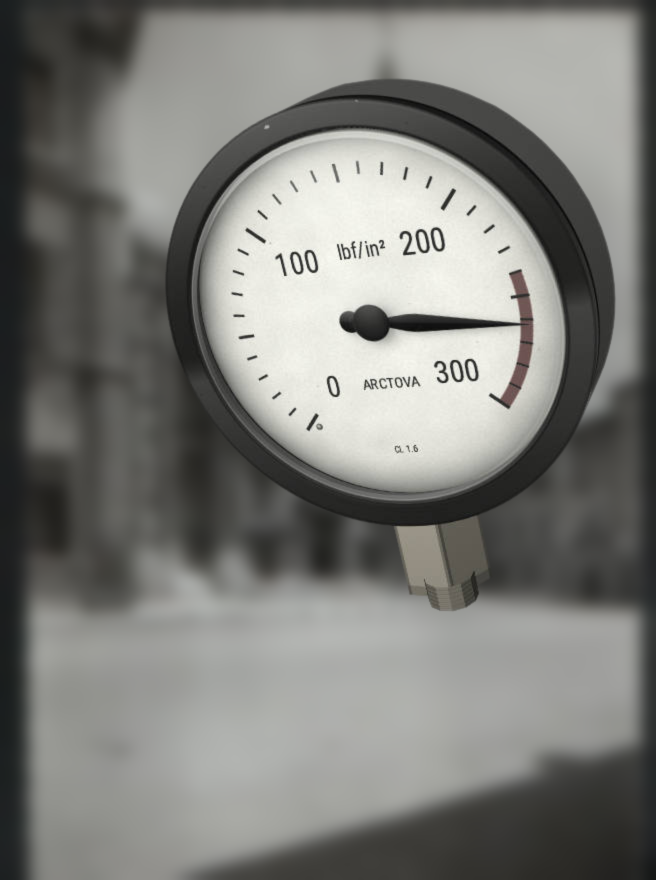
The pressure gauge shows 260,psi
